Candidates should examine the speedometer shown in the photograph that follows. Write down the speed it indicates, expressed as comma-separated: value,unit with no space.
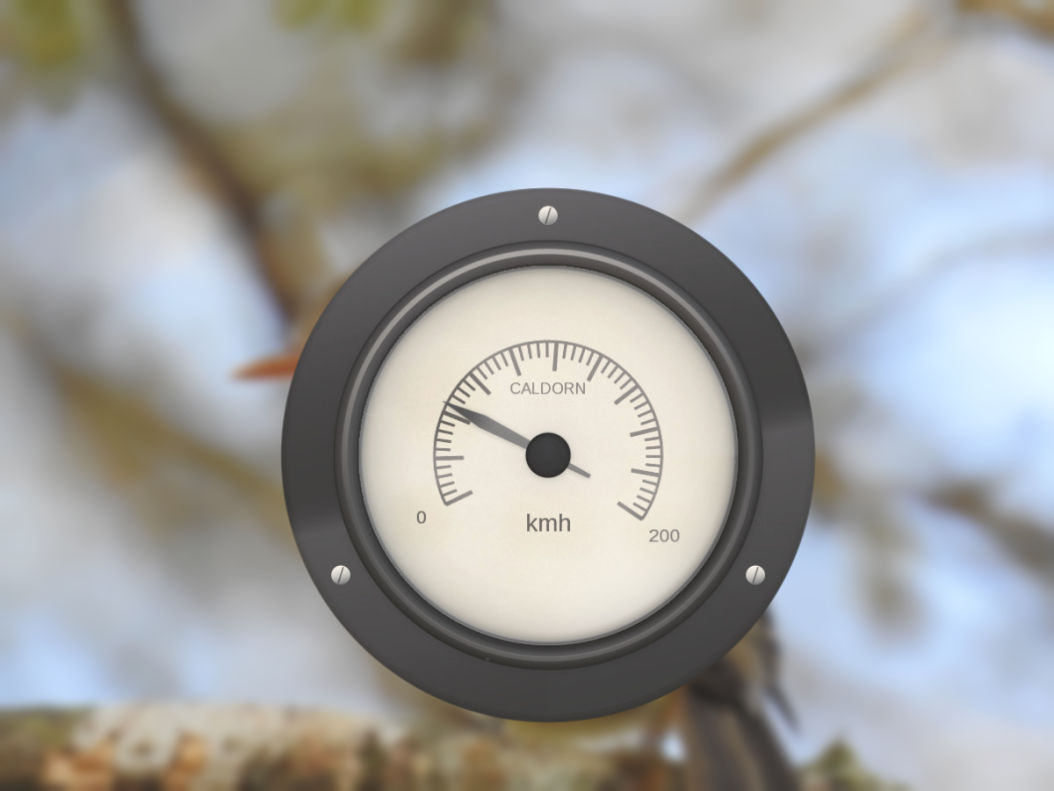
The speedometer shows 44,km/h
